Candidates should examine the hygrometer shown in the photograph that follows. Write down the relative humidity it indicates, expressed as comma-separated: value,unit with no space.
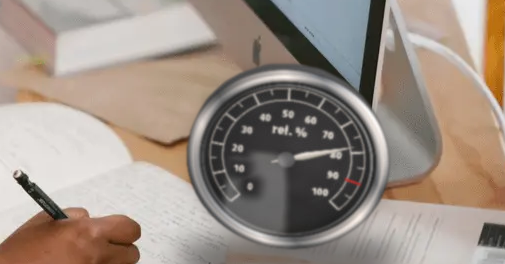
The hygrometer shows 77.5,%
